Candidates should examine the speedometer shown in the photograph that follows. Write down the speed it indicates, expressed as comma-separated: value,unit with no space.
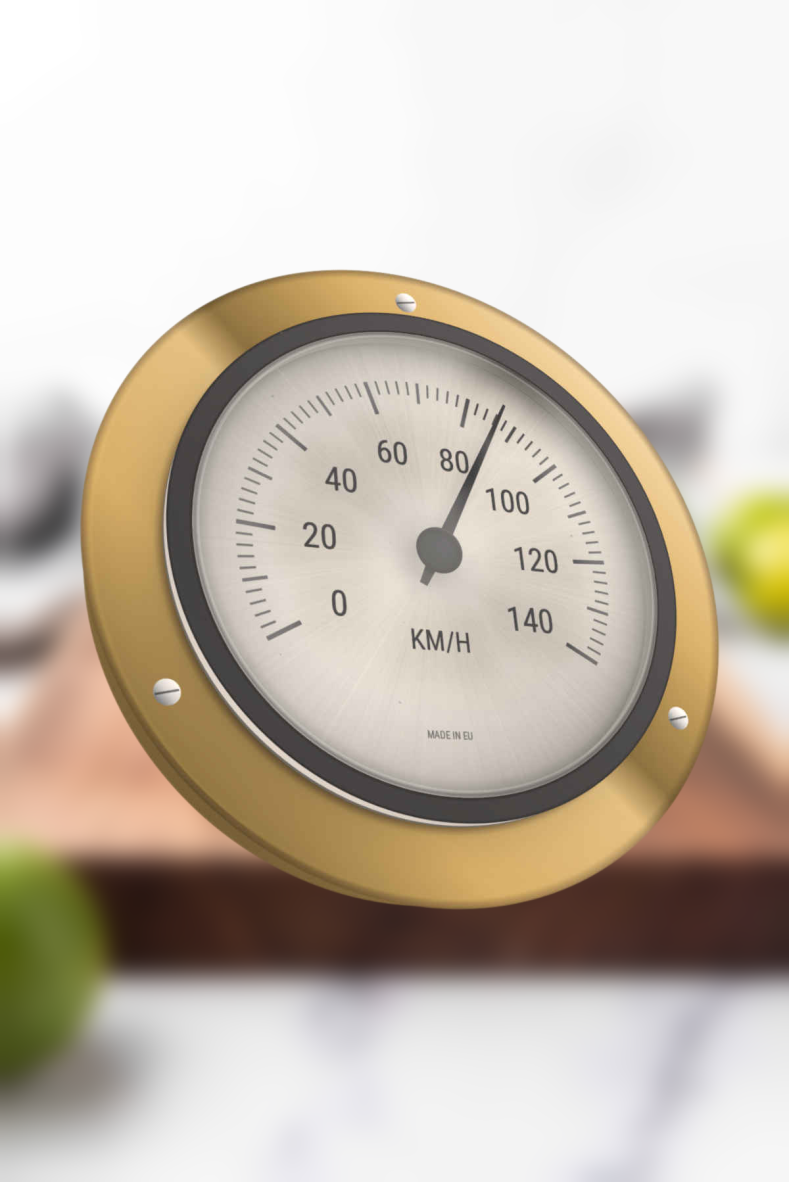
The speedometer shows 86,km/h
